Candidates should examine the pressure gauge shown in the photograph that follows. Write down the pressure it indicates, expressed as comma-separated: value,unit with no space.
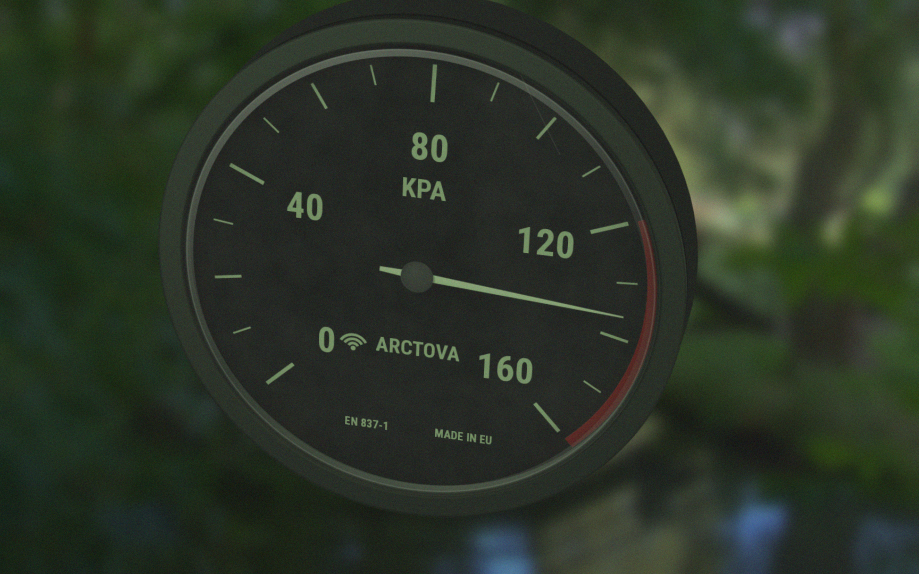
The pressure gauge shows 135,kPa
